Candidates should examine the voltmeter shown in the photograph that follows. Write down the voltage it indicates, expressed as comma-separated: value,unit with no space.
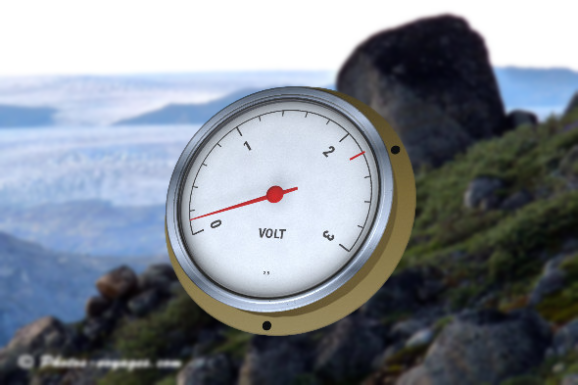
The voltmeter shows 0.1,V
